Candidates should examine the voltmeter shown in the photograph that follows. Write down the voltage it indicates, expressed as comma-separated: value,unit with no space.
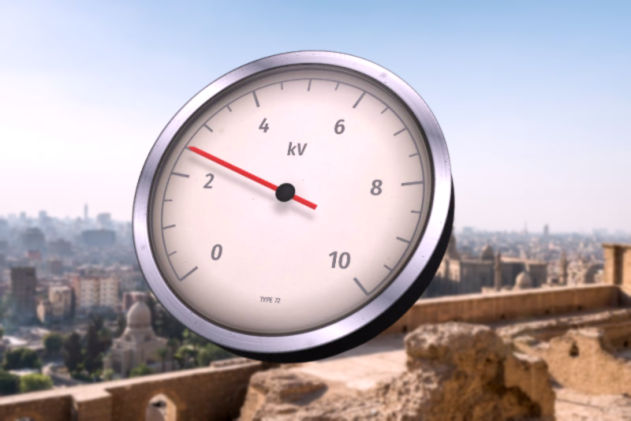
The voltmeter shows 2.5,kV
